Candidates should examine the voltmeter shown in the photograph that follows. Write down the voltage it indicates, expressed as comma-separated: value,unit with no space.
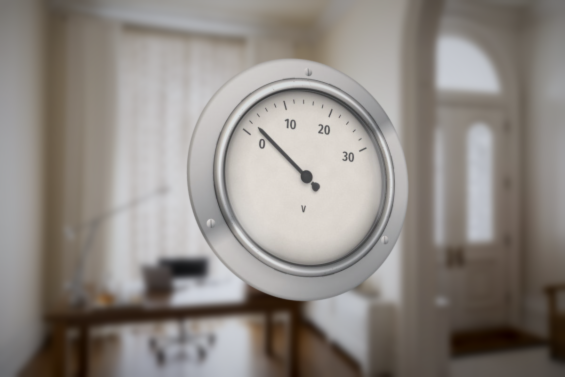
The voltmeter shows 2,V
